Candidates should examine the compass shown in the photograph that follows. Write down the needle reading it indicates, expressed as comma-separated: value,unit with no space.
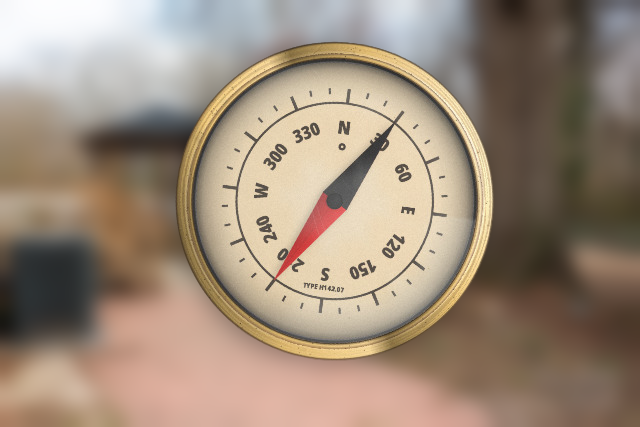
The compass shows 210,°
